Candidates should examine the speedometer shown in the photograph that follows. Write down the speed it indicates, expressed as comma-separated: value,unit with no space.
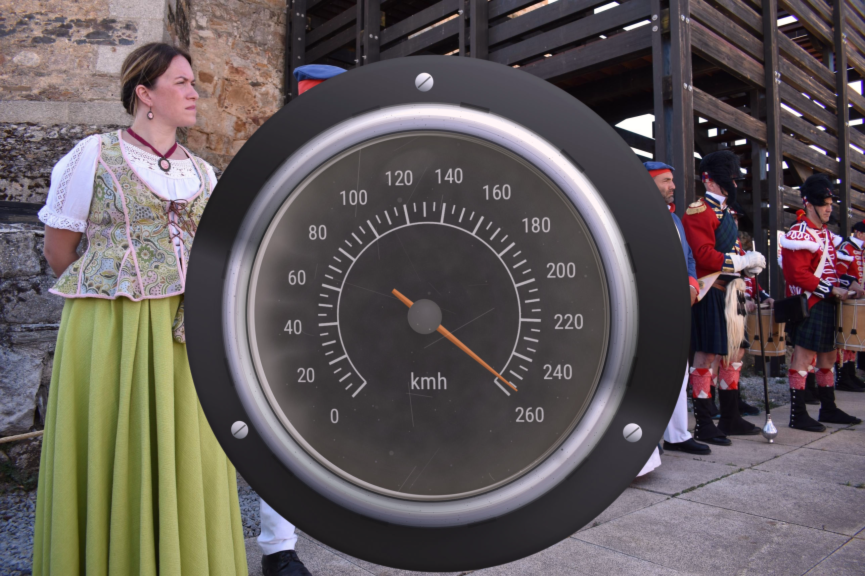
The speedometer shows 255,km/h
